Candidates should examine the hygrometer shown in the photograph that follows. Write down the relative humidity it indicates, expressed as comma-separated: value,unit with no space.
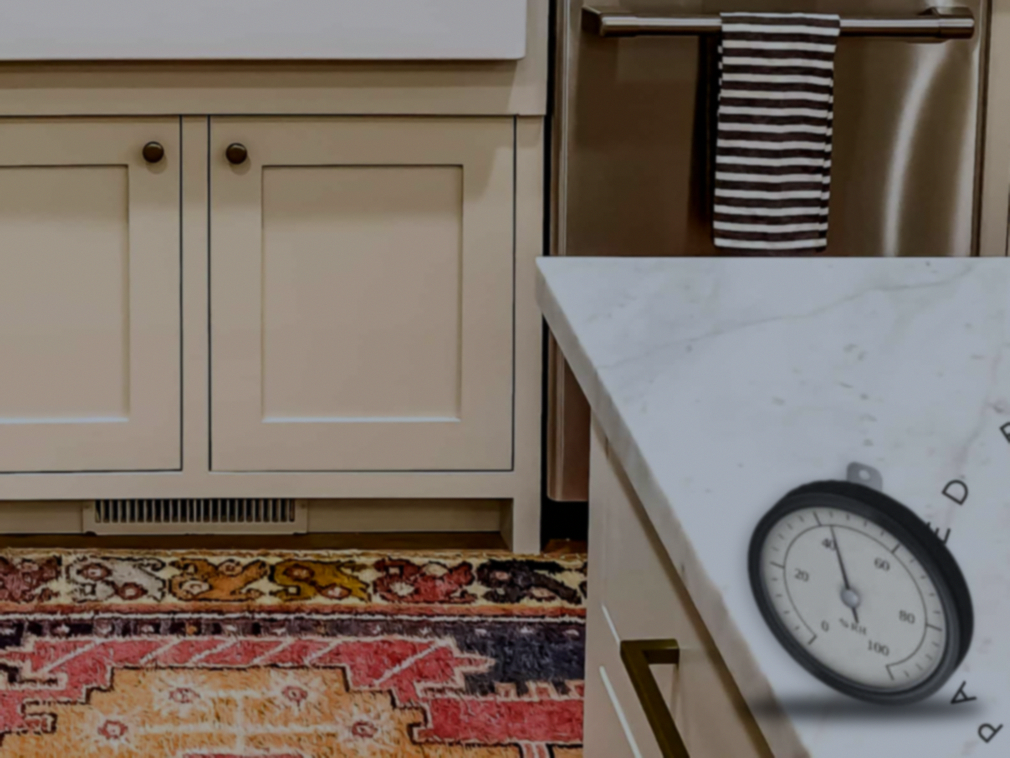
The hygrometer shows 44,%
